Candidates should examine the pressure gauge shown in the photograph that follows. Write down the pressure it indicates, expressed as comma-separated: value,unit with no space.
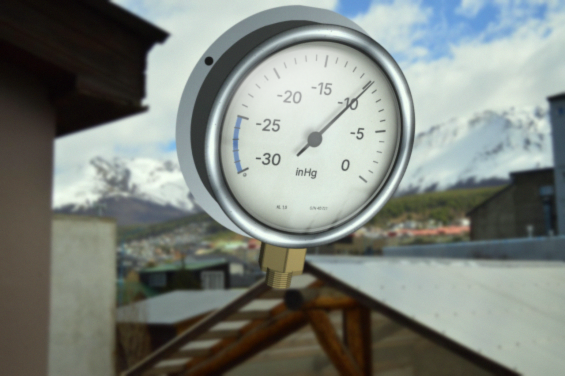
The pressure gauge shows -10,inHg
